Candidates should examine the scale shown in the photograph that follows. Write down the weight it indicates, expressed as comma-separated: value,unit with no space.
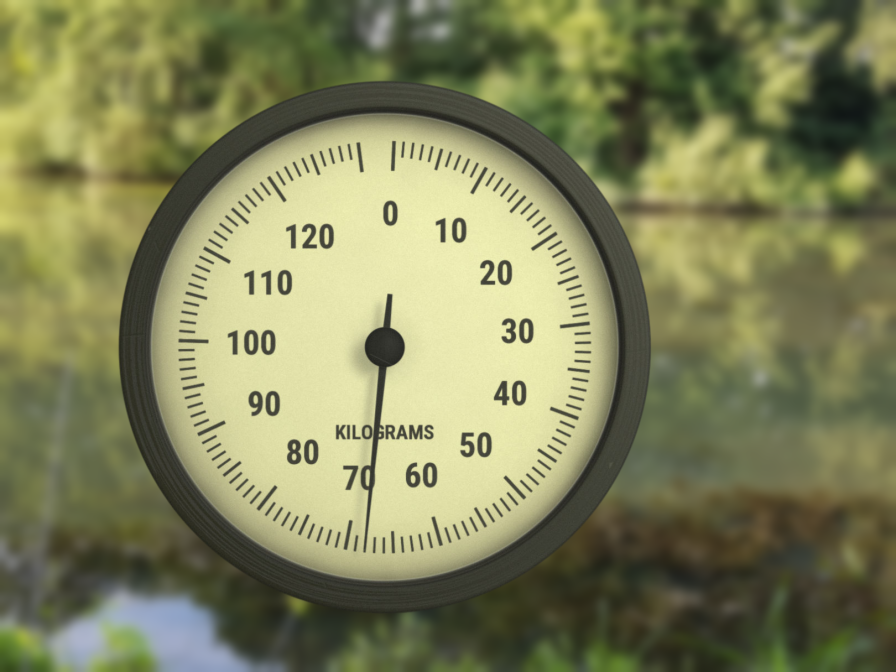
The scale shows 68,kg
